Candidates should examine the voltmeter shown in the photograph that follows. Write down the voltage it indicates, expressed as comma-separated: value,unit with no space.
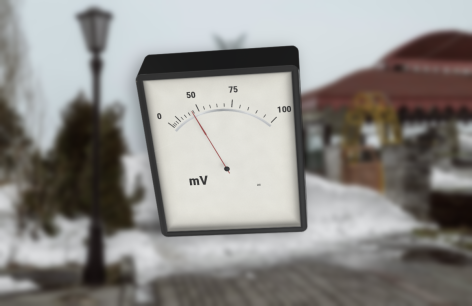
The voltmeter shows 45,mV
